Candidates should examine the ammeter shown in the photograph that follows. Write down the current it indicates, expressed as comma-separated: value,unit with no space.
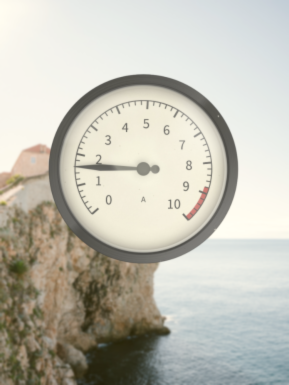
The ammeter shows 1.6,A
